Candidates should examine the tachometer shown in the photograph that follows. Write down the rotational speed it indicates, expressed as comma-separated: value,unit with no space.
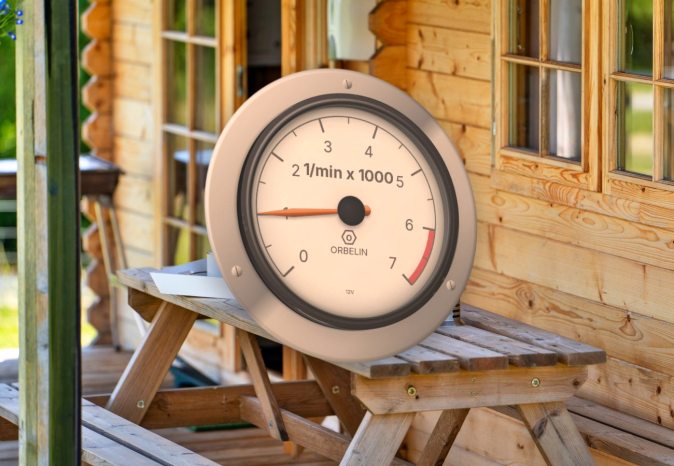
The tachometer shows 1000,rpm
